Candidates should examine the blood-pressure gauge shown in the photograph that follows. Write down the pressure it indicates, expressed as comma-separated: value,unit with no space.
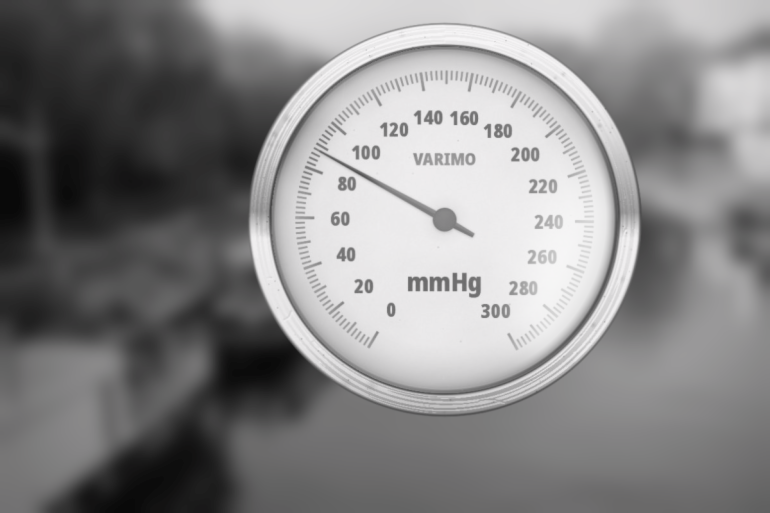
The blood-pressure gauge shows 88,mmHg
